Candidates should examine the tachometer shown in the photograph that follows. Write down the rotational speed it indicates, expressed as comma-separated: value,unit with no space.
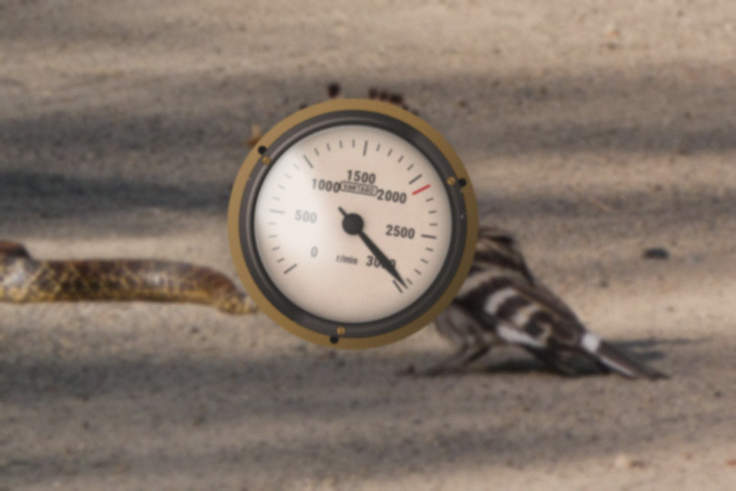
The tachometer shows 2950,rpm
